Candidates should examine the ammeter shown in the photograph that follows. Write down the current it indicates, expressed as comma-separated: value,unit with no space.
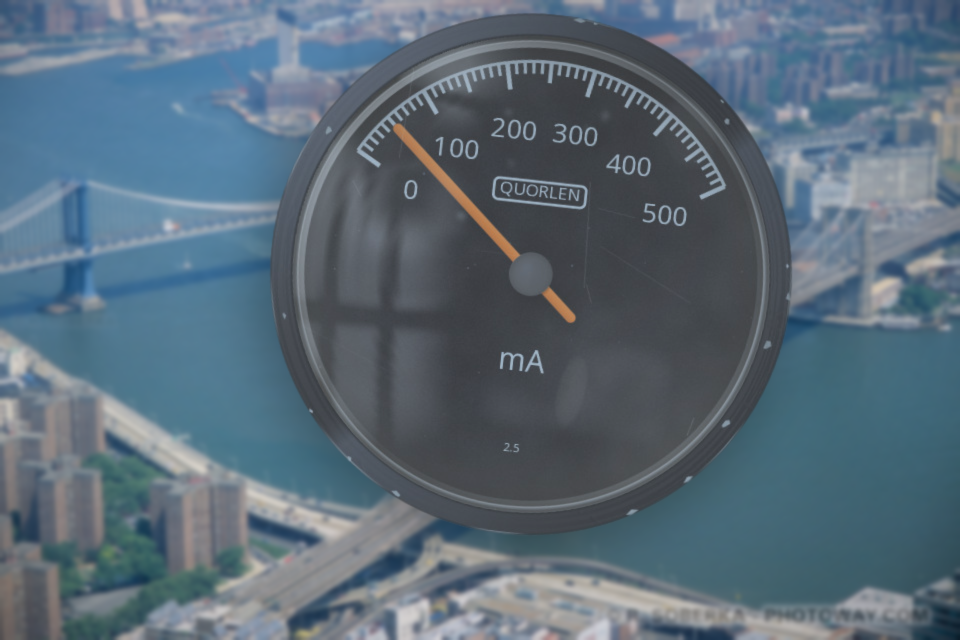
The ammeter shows 50,mA
